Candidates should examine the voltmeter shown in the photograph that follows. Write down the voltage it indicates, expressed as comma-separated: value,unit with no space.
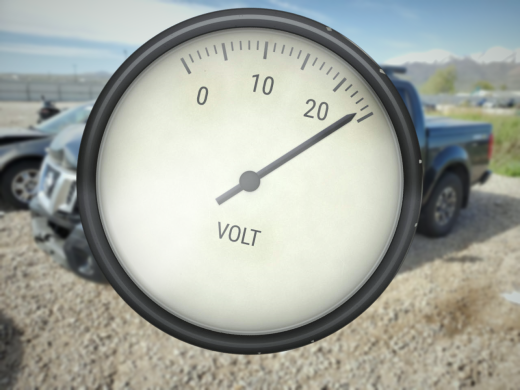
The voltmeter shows 24,V
